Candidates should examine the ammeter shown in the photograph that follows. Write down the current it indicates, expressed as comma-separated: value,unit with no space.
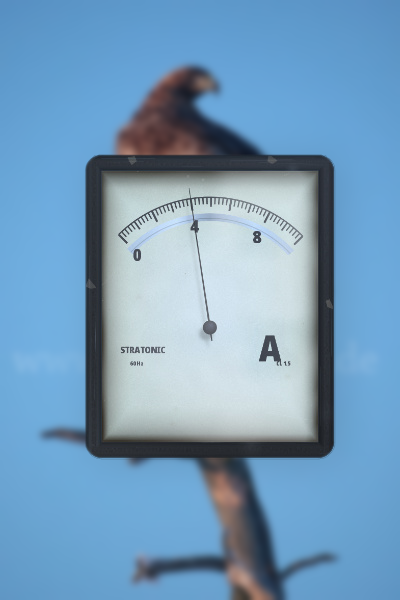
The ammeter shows 4,A
